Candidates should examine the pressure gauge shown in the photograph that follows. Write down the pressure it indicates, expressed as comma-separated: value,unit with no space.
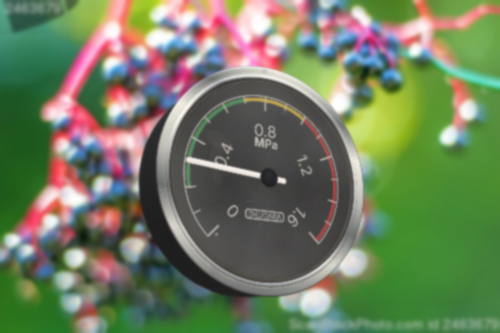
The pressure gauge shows 0.3,MPa
